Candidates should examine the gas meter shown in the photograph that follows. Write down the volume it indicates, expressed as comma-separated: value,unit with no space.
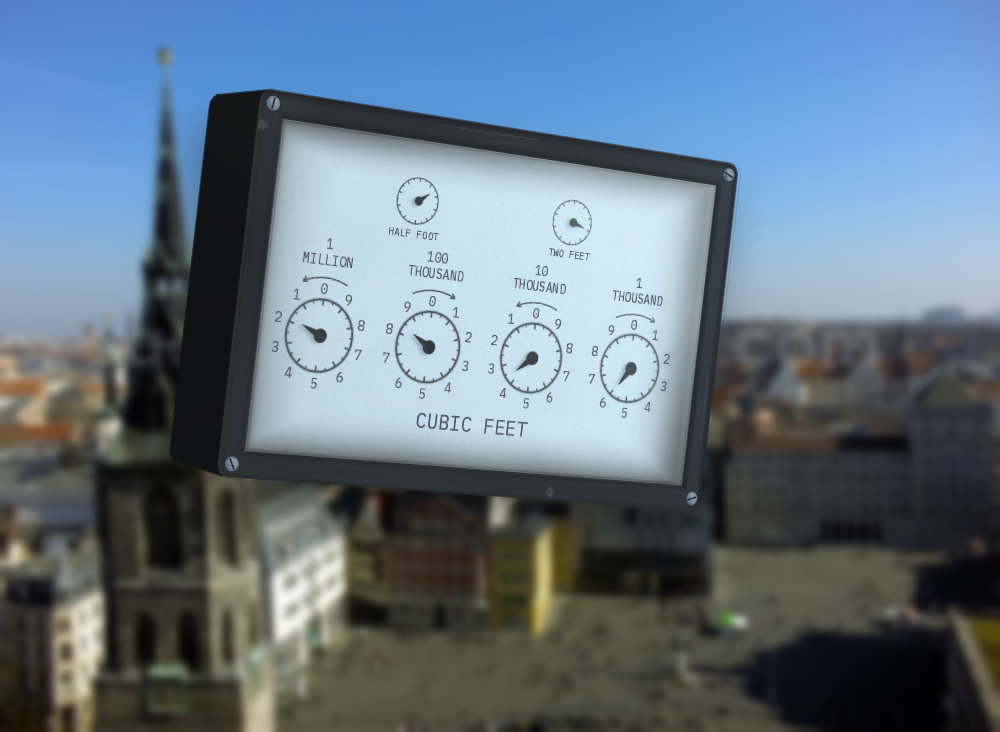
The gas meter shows 183600,ft³
